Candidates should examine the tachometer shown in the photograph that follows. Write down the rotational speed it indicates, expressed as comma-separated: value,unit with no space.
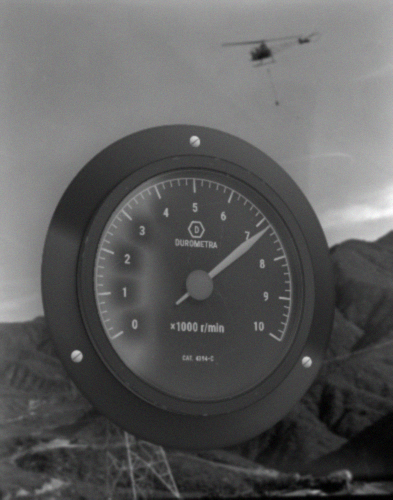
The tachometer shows 7200,rpm
